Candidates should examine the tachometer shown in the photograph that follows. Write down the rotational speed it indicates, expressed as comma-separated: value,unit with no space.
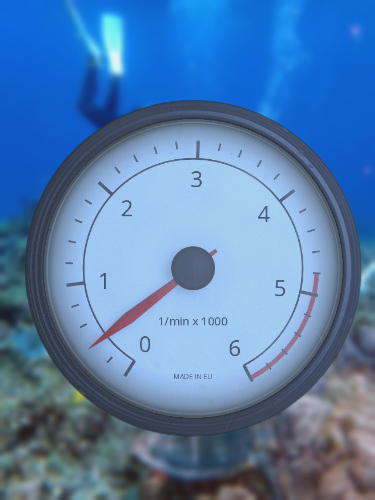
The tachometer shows 400,rpm
